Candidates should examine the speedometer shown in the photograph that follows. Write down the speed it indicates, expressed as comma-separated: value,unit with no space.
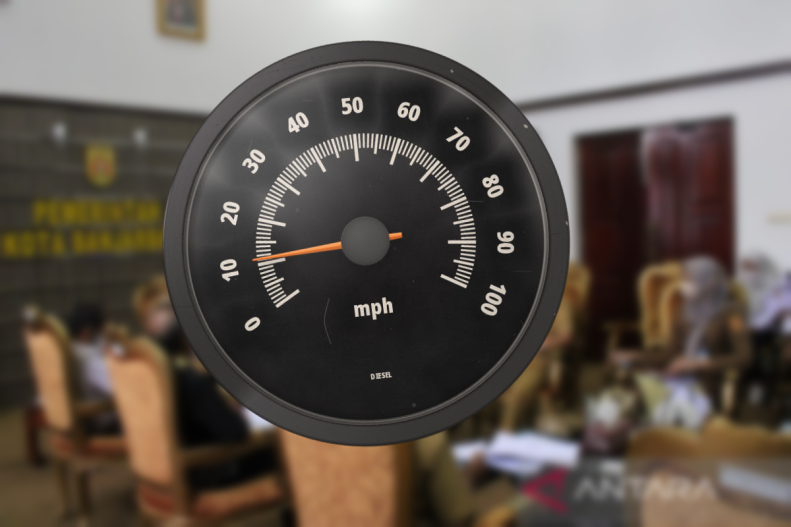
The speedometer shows 11,mph
